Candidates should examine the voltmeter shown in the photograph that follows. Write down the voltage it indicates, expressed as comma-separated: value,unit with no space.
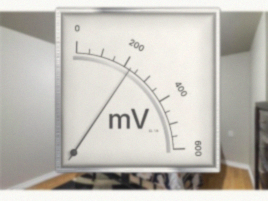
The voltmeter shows 225,mV
